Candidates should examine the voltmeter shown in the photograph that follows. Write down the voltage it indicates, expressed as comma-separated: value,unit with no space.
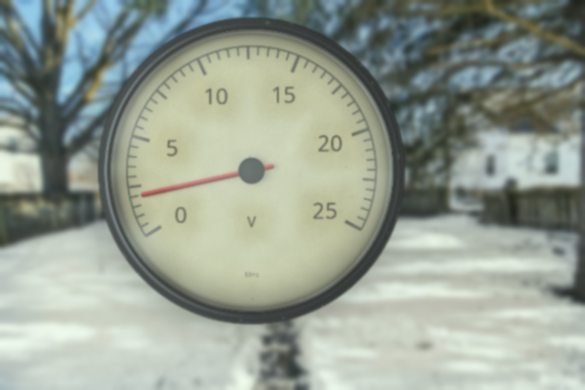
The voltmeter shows 2,V
